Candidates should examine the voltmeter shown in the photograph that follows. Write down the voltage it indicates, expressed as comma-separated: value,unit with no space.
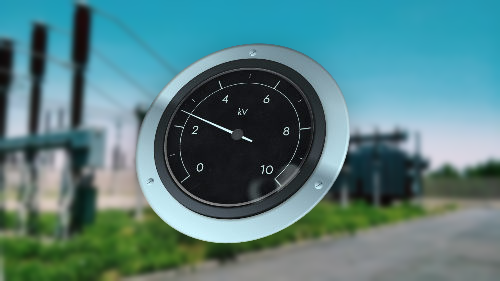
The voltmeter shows 2.5,kV
